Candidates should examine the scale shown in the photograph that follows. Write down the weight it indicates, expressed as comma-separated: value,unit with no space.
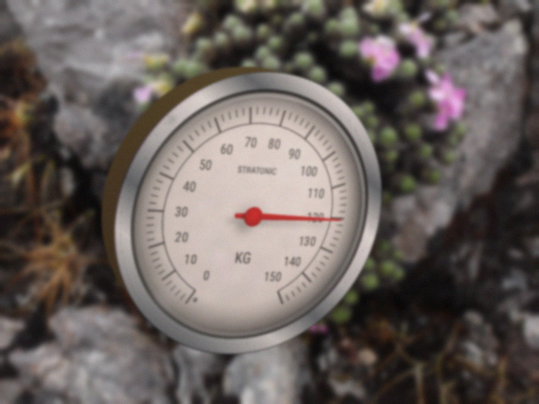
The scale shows 120,kg
